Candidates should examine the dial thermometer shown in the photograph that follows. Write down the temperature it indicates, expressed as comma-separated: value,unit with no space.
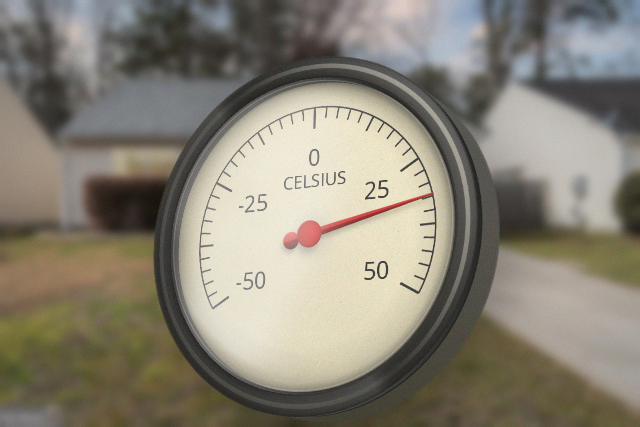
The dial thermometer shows 32.5,°C
